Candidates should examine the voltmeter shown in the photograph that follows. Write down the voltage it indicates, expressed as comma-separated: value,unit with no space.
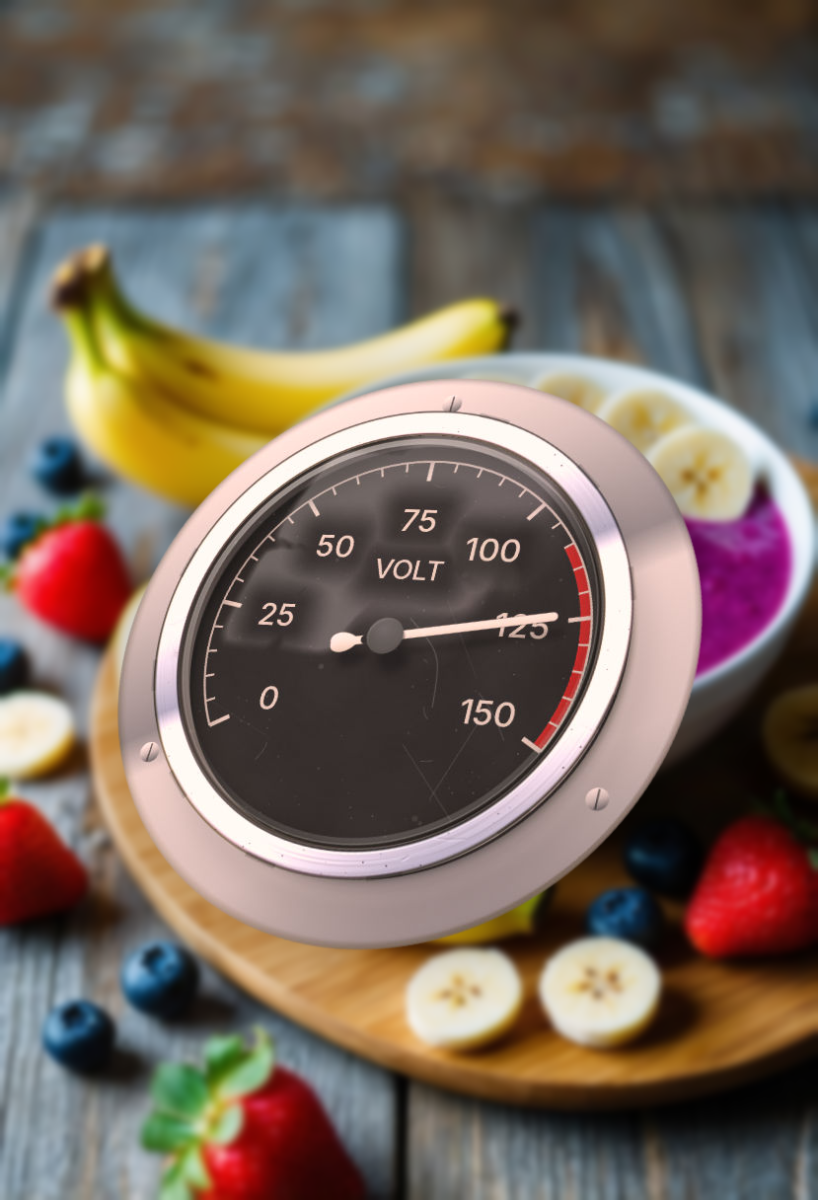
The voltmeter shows 125,V
